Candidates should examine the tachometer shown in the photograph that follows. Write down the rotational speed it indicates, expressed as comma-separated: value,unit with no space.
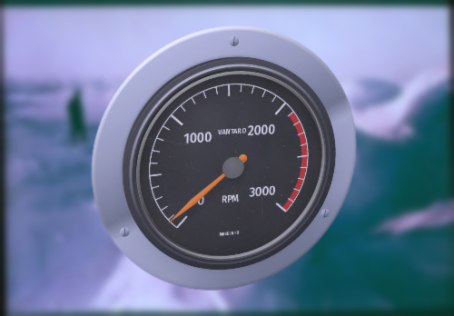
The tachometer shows 100,rpm
